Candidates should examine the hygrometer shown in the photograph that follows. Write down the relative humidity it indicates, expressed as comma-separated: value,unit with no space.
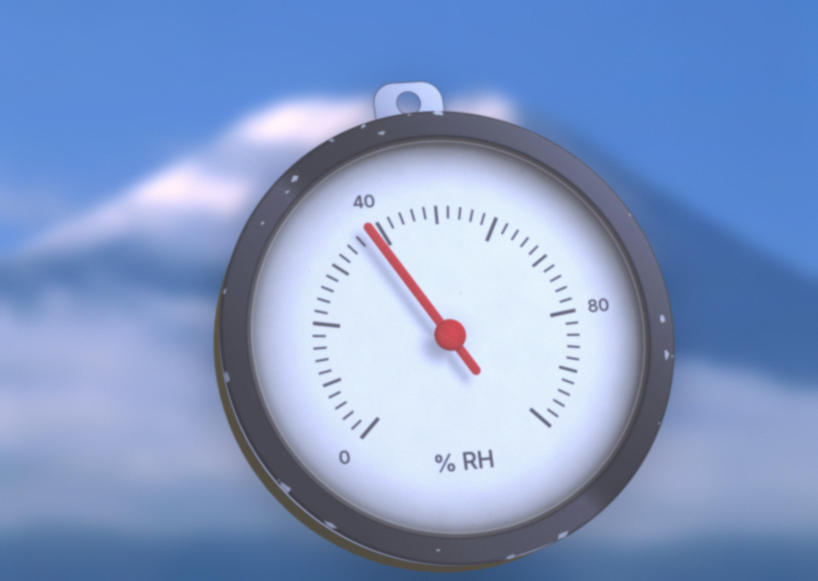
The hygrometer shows 38,%
